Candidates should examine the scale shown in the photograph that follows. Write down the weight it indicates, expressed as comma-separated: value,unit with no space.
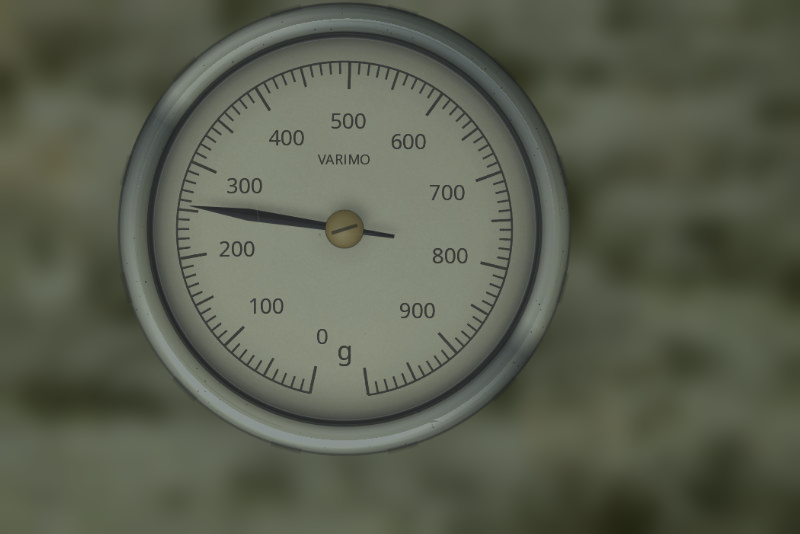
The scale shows 255,g
